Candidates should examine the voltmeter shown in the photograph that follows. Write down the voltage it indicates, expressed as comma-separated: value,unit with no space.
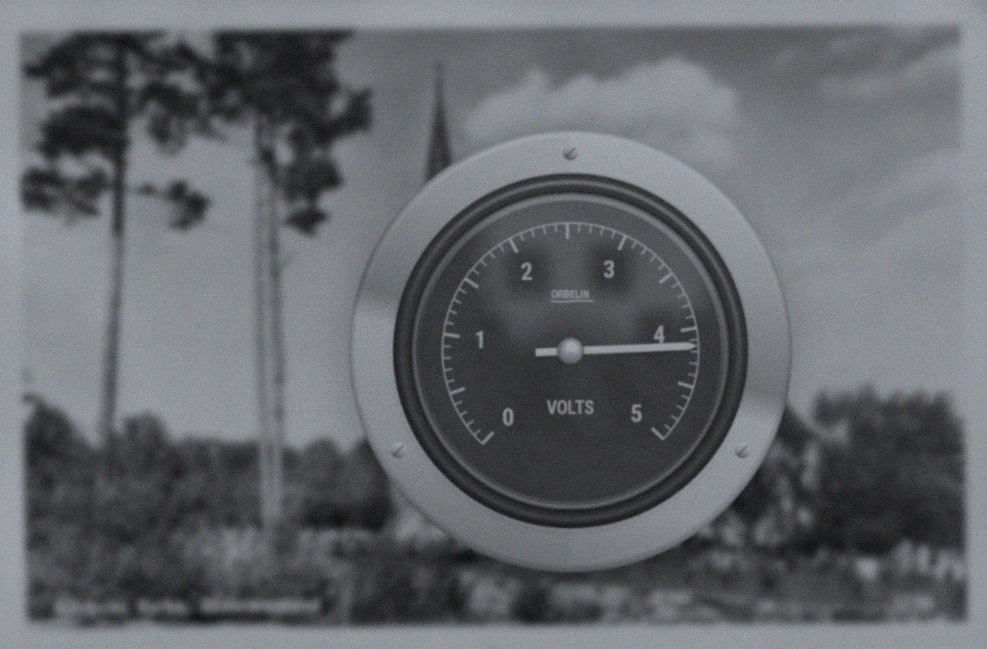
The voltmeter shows 4.15,V
